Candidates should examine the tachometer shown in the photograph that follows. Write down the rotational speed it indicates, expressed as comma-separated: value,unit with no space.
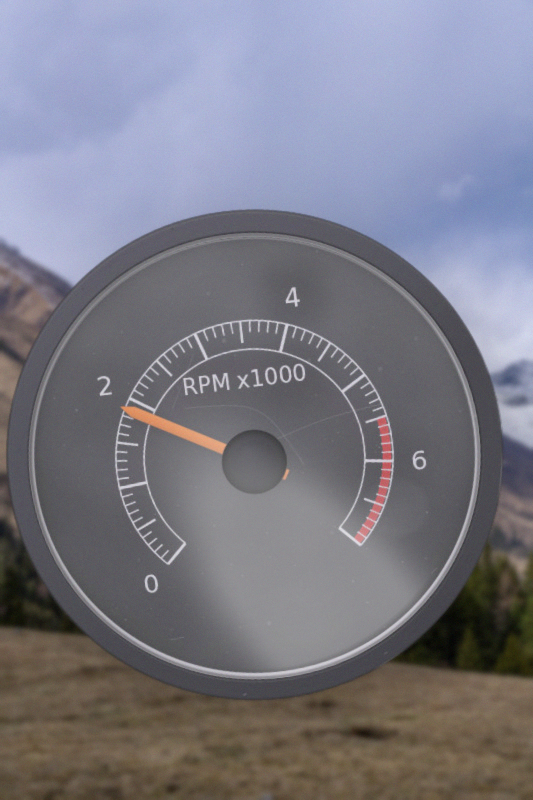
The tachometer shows 1900,rpm
